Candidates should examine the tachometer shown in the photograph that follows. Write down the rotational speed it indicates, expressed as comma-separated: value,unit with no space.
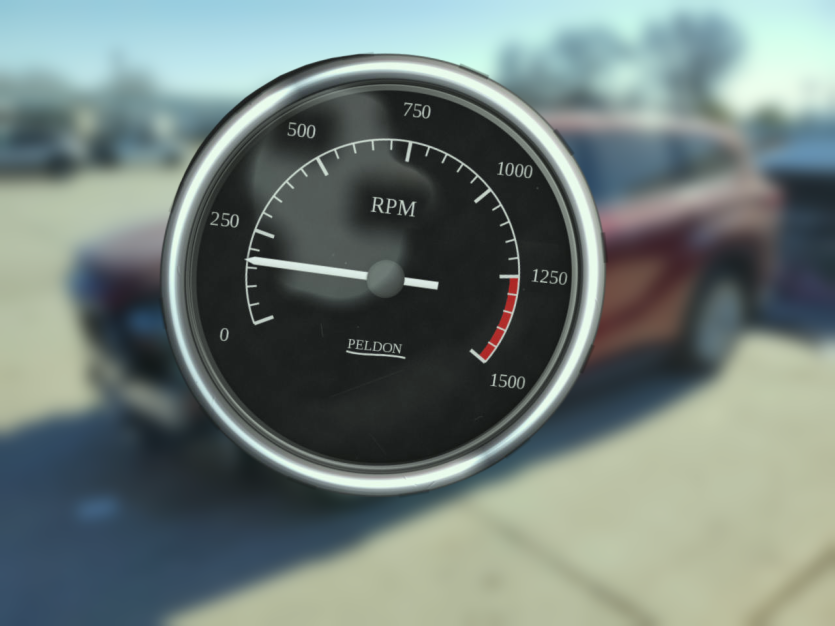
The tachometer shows 175,rpm
